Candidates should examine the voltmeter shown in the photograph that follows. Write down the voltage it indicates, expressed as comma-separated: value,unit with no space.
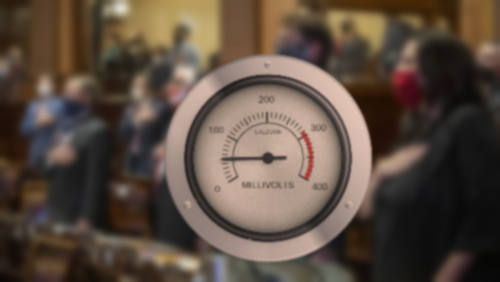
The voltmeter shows 50,mV
